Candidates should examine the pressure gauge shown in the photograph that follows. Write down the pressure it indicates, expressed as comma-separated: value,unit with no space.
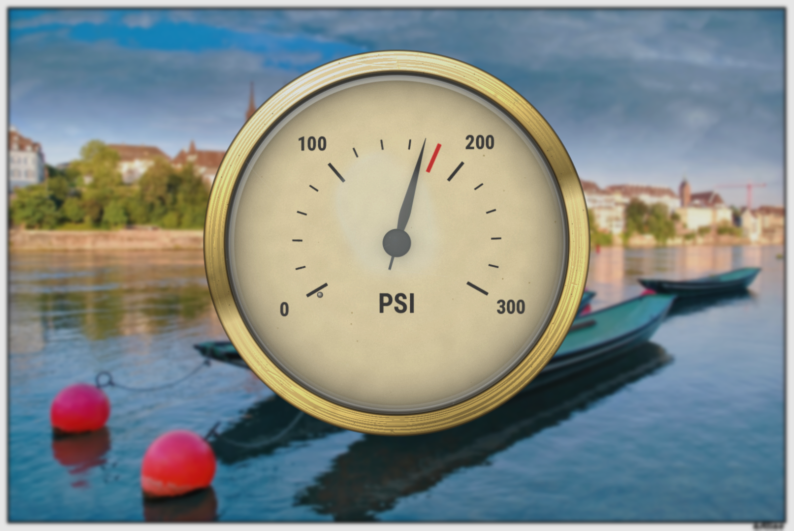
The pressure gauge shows 170,psi
